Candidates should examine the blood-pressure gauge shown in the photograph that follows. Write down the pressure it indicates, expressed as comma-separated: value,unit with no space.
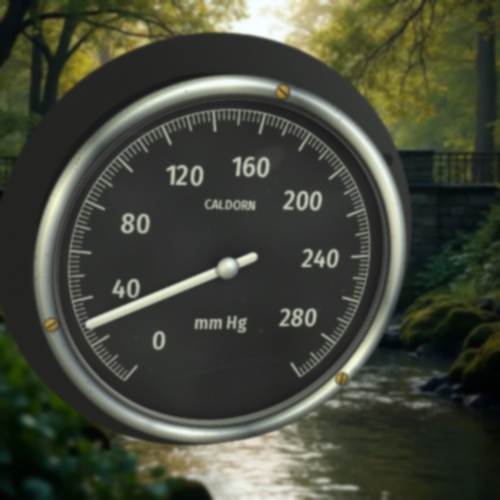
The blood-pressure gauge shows 30,mmHg
